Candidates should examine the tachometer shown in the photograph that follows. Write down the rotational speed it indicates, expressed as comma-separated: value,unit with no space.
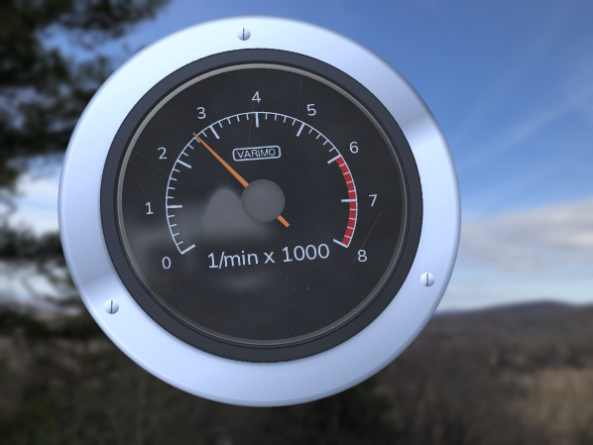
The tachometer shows 2600,rpm
